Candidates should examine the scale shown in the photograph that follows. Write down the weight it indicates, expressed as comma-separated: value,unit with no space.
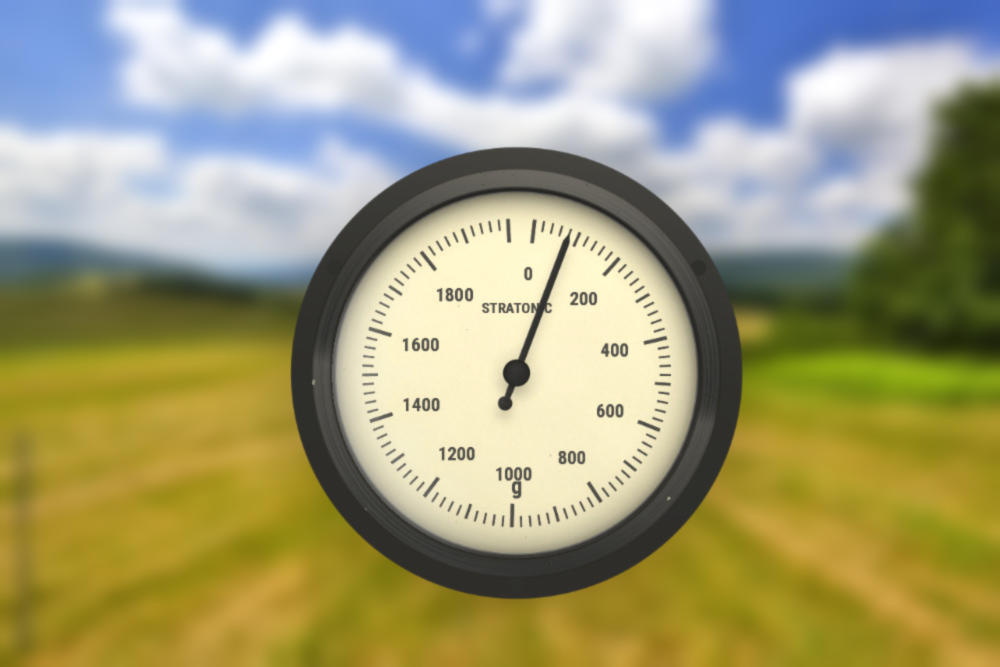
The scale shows 80,g
